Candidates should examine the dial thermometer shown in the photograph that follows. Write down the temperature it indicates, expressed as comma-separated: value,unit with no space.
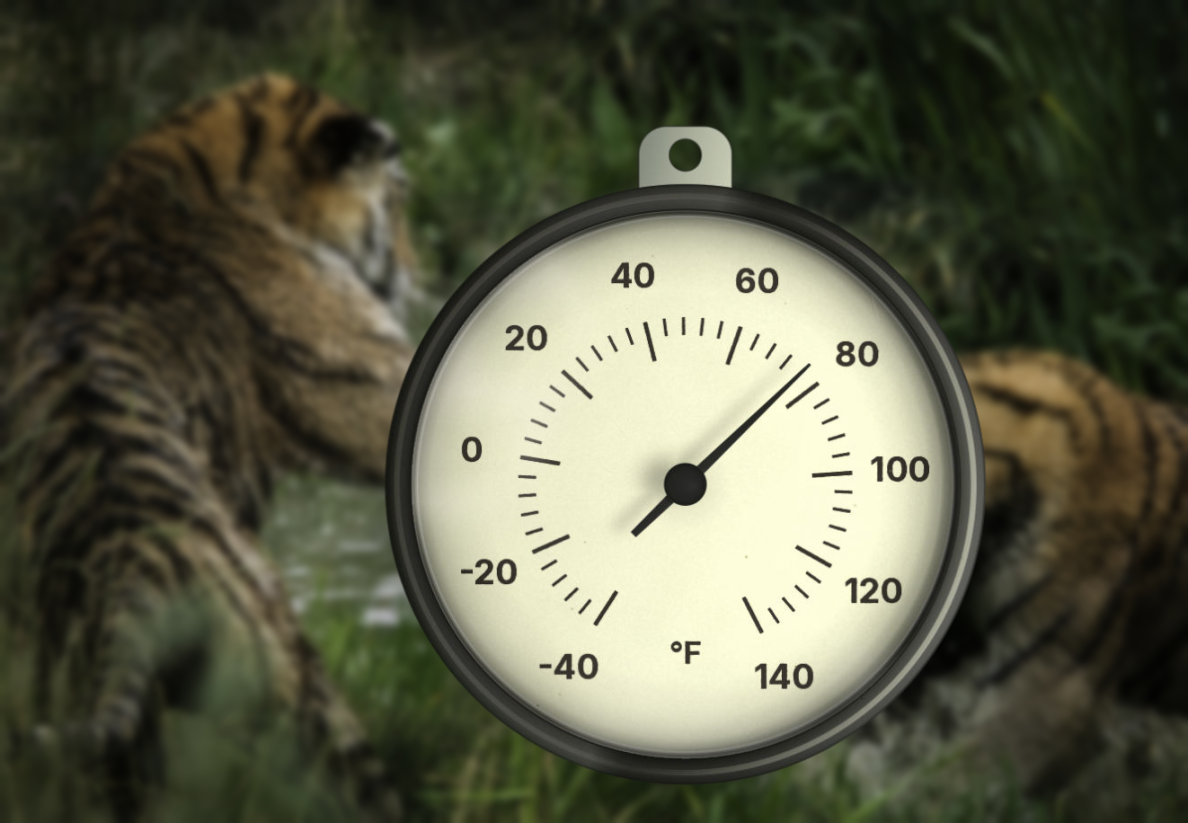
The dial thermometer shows 76,°F
